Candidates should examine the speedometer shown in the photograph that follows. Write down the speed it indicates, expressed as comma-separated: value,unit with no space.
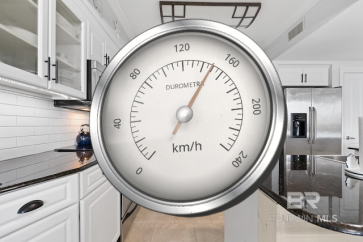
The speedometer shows 150,km/h
